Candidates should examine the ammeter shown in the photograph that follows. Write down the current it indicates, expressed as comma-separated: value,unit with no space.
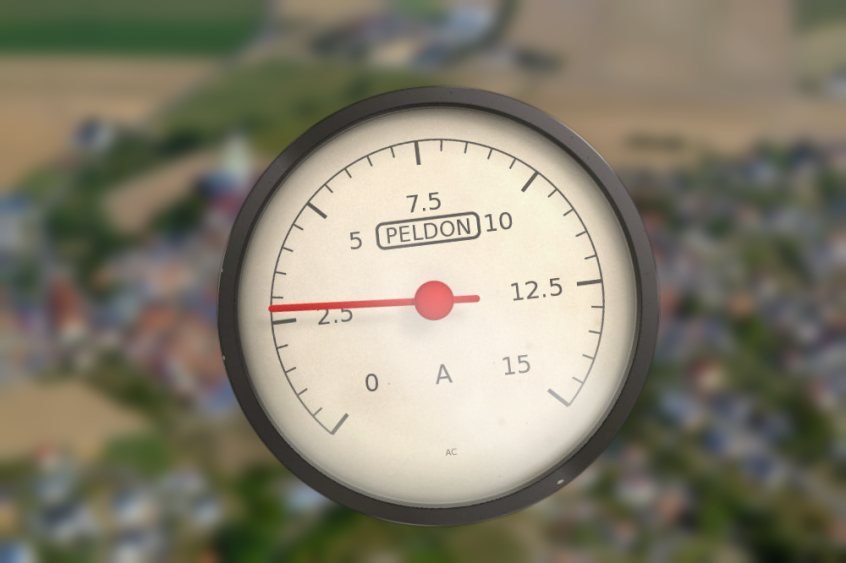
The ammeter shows 2.75,A
